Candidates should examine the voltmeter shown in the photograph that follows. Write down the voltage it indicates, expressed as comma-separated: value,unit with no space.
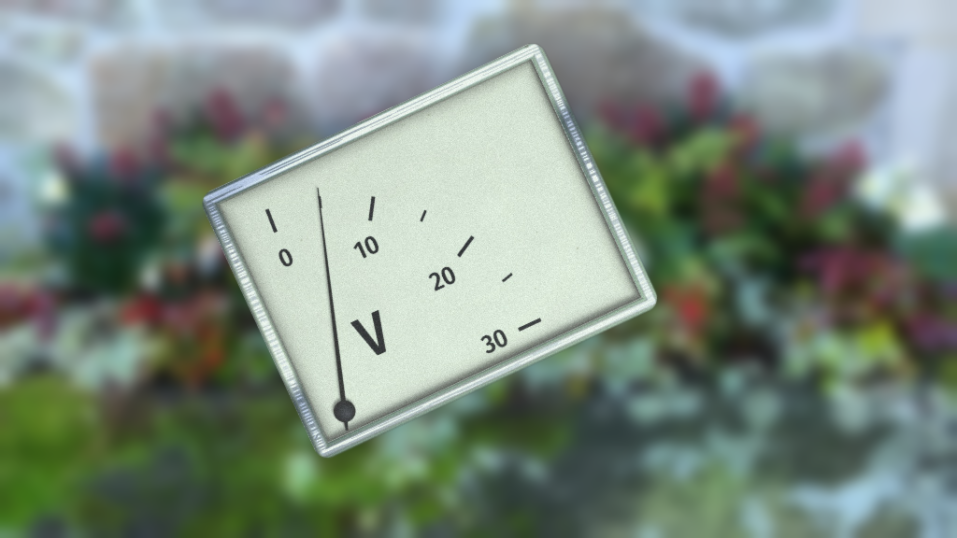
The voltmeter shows 5,V
